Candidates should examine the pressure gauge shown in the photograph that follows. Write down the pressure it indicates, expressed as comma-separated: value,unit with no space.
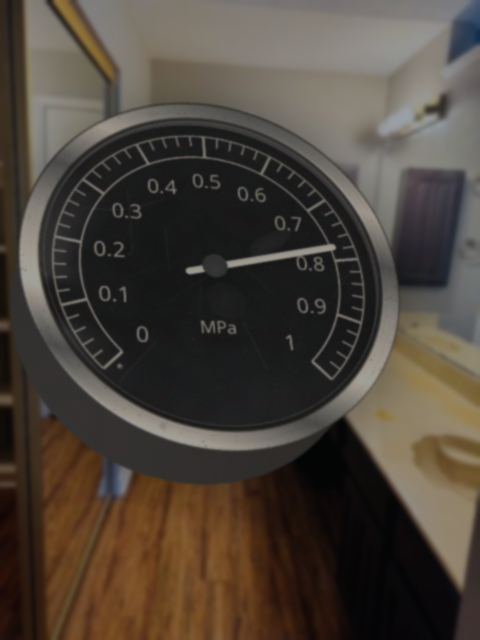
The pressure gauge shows 0.78,MPa
